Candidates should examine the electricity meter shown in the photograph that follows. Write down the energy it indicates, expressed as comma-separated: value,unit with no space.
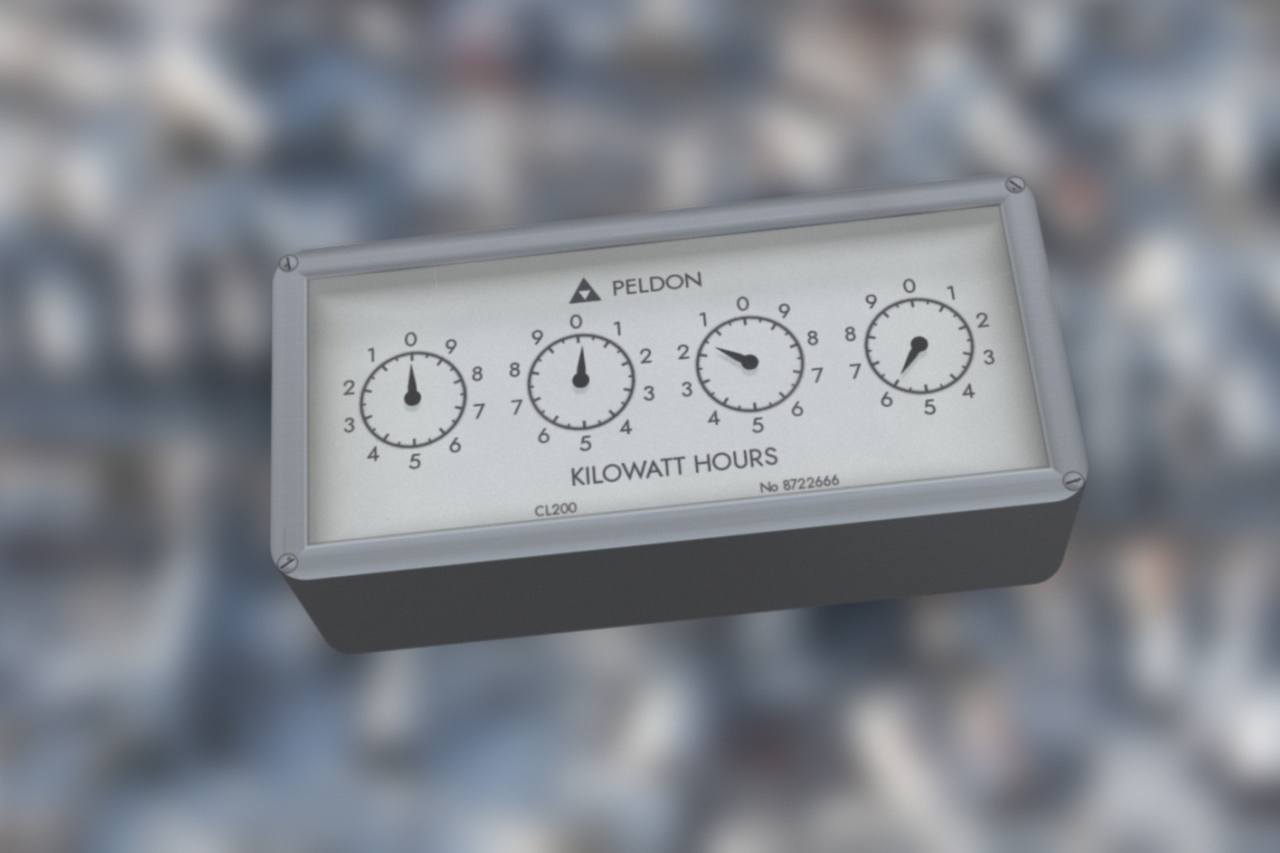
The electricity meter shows 16,kWh
